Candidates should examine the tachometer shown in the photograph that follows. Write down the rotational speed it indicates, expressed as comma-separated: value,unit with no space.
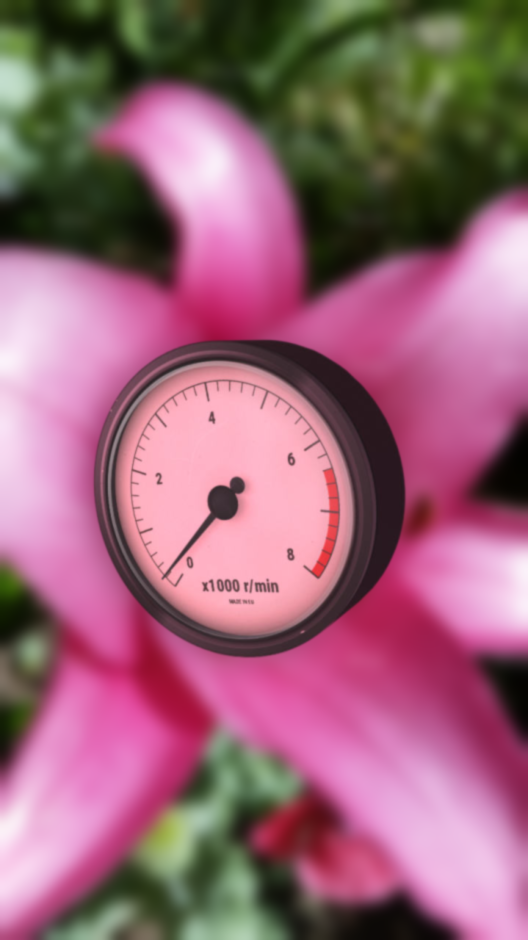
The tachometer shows 200,rpm
